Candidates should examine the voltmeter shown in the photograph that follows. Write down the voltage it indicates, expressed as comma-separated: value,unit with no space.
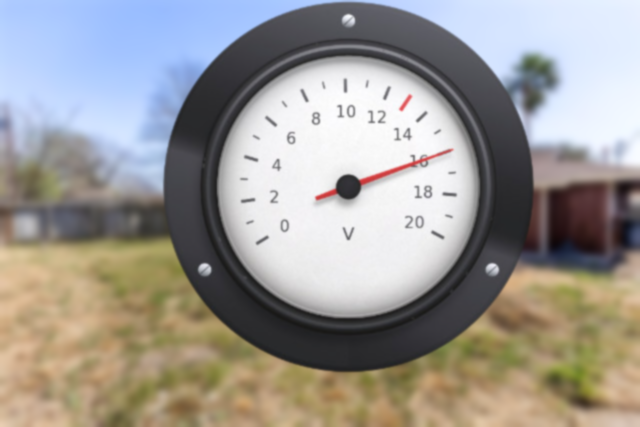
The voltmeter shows 16,V
